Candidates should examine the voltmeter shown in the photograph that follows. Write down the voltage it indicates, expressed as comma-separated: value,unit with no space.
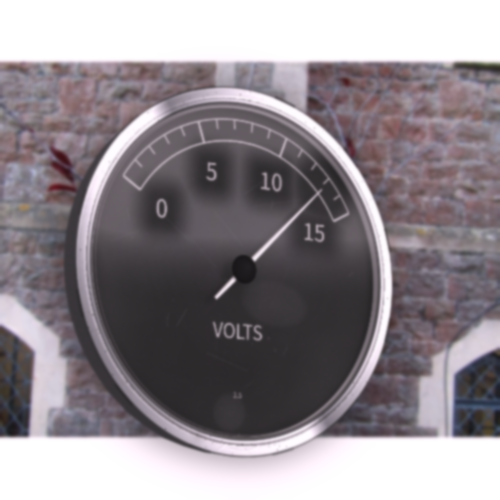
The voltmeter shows 13,V
